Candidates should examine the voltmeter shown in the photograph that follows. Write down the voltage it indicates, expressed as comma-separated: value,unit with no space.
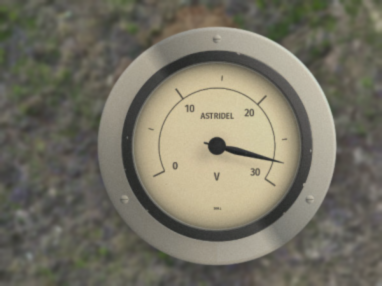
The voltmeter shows 27.5,V
